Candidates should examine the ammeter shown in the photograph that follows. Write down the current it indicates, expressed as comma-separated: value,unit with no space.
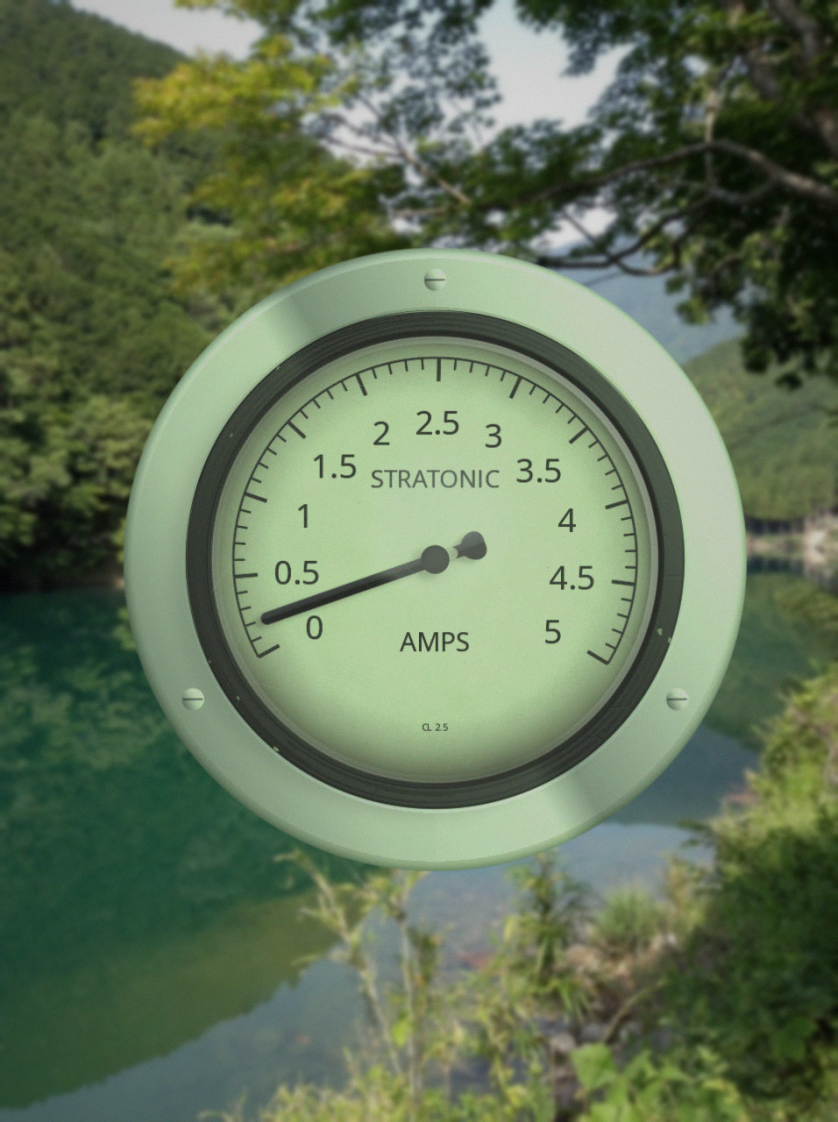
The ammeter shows 0.2,A
